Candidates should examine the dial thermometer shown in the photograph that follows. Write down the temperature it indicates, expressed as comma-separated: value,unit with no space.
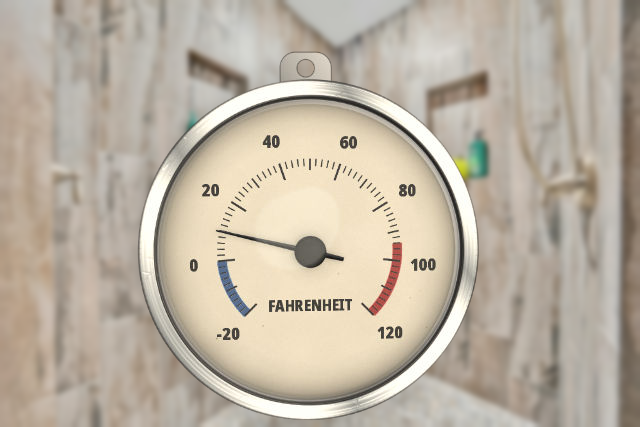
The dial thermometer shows 10,°F
